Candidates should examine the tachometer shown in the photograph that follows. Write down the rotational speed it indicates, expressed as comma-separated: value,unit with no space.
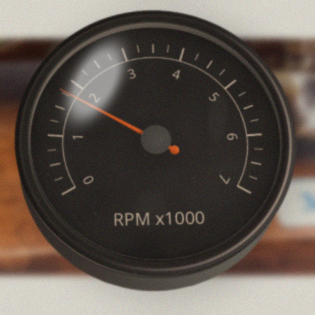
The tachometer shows 1750,rpm
